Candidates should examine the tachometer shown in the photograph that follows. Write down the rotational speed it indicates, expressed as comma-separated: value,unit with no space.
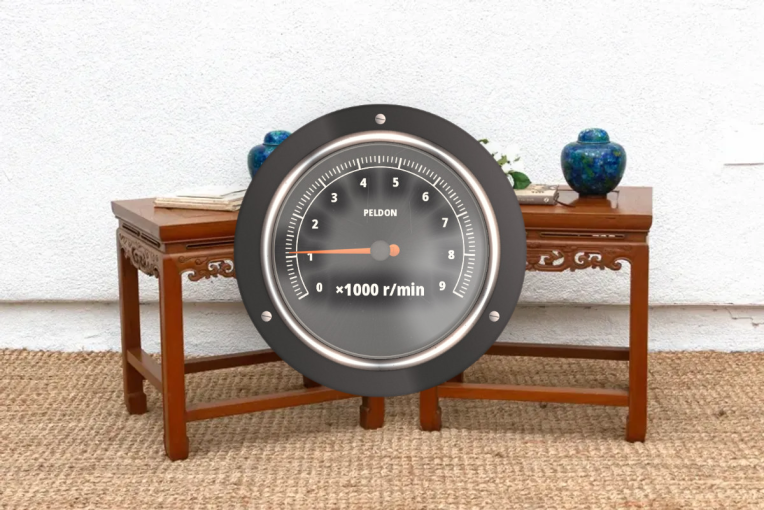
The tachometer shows 1100,rpm
